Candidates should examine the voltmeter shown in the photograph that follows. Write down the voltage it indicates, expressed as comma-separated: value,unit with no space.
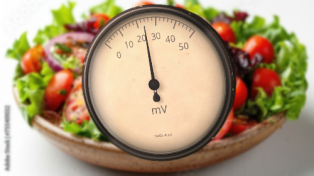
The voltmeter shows 24,mV
